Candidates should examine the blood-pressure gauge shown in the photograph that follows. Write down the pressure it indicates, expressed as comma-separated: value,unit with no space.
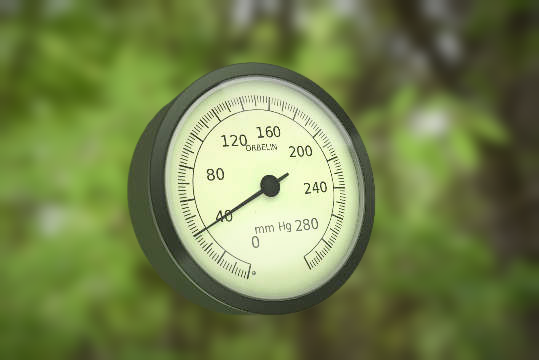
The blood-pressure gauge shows 40,mmHg
